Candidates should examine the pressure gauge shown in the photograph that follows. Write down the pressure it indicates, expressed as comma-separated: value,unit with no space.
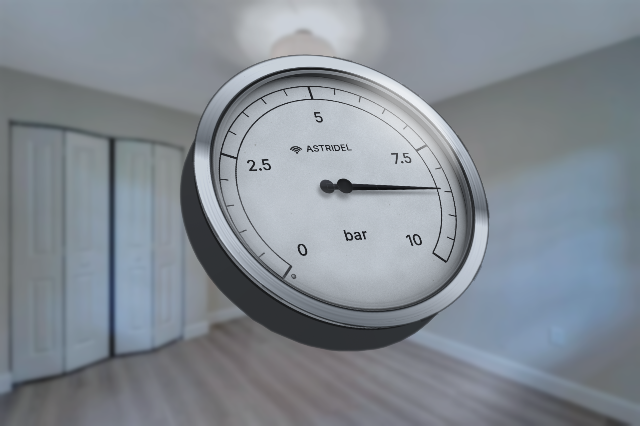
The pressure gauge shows 8.5,bar
